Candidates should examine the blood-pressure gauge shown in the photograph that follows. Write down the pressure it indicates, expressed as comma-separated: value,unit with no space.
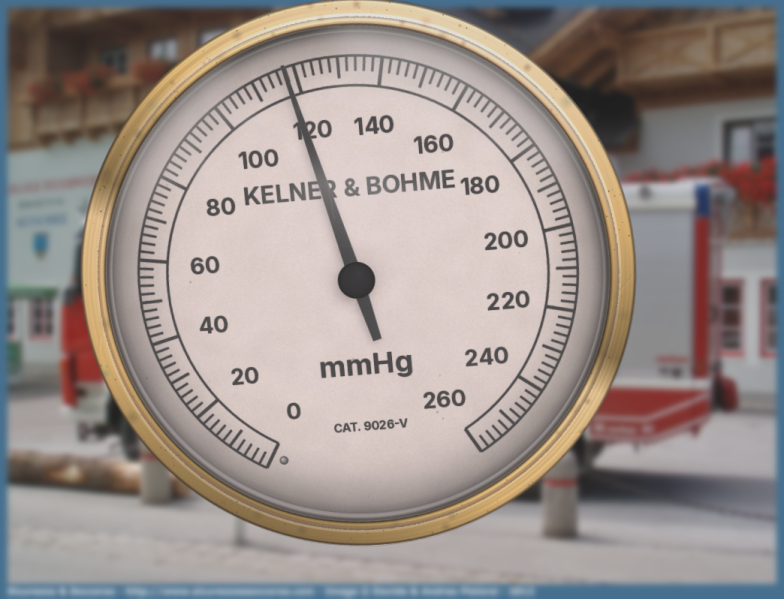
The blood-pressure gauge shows 118,mmHg
